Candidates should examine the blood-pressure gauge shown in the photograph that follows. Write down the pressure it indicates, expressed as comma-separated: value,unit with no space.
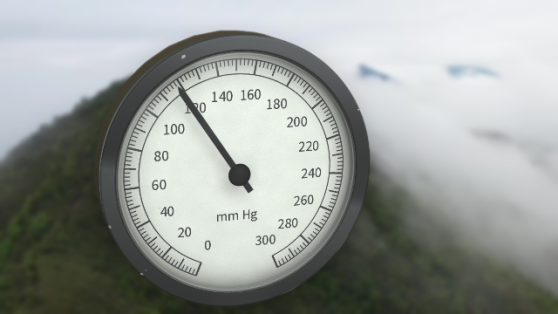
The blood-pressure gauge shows 118,mmHg
